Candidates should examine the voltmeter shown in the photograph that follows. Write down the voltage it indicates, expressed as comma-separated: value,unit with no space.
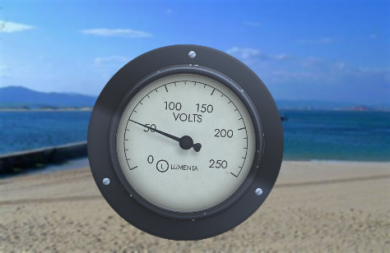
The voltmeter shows 50,V
